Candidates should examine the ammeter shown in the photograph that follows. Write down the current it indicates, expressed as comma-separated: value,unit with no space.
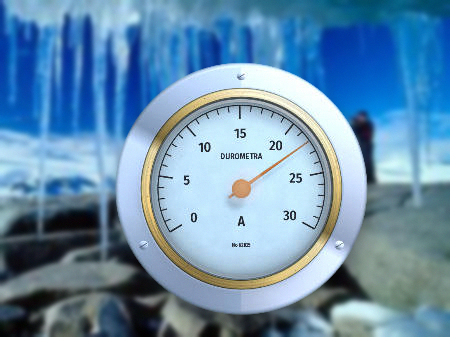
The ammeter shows 22,A
